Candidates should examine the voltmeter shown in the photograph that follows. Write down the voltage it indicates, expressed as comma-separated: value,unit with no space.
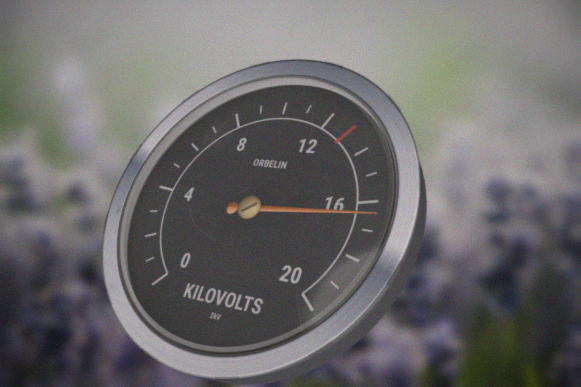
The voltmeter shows 16.5,kV
